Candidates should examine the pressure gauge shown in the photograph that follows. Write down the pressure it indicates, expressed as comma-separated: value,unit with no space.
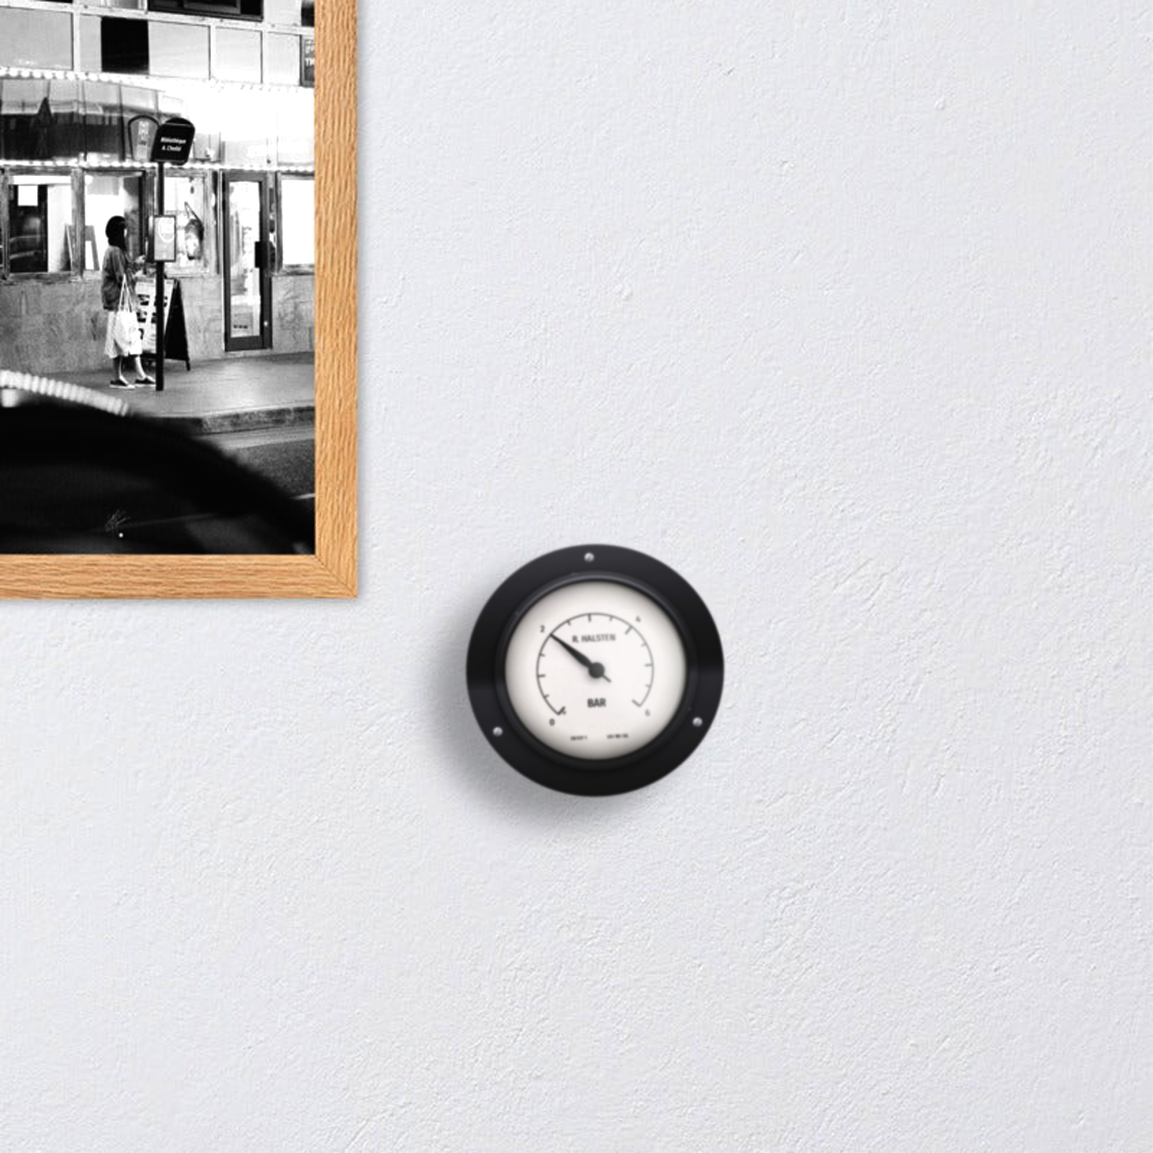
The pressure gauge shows 2,bar
